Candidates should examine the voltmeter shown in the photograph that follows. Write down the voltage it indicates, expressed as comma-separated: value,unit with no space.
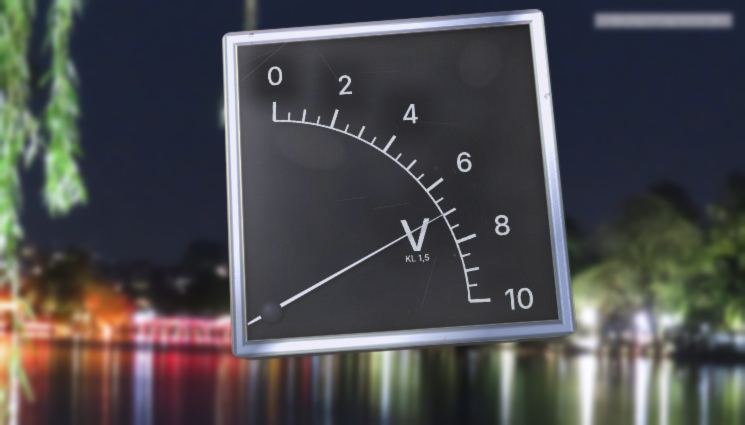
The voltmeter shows 7,V
